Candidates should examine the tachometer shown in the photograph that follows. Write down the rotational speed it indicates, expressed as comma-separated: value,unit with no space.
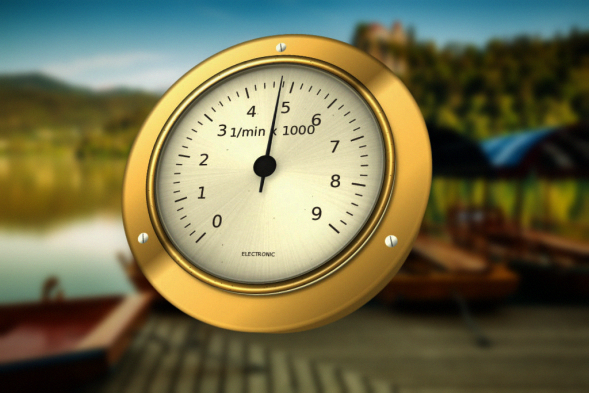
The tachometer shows 4800,rpm
